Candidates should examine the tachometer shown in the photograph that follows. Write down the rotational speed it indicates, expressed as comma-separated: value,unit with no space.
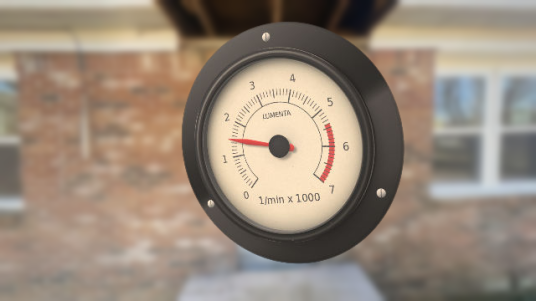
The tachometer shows 1500,rpm
